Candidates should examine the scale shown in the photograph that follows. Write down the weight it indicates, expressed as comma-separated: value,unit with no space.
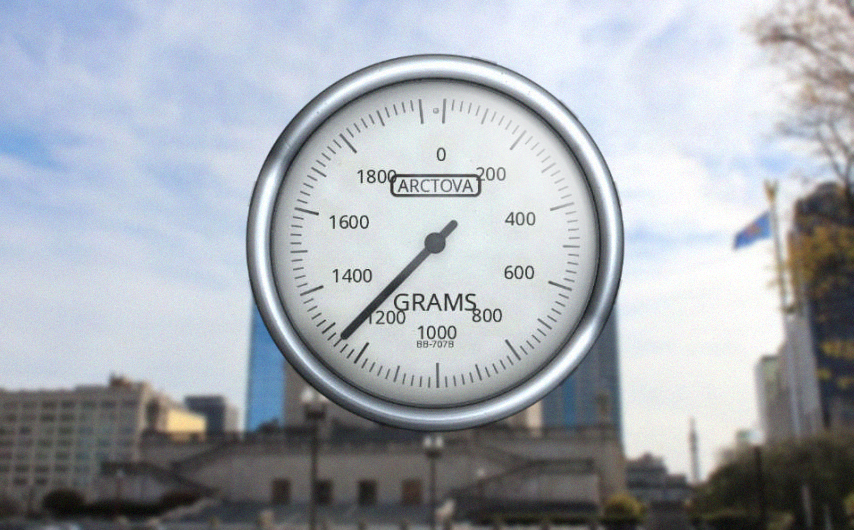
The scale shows 1260,g
